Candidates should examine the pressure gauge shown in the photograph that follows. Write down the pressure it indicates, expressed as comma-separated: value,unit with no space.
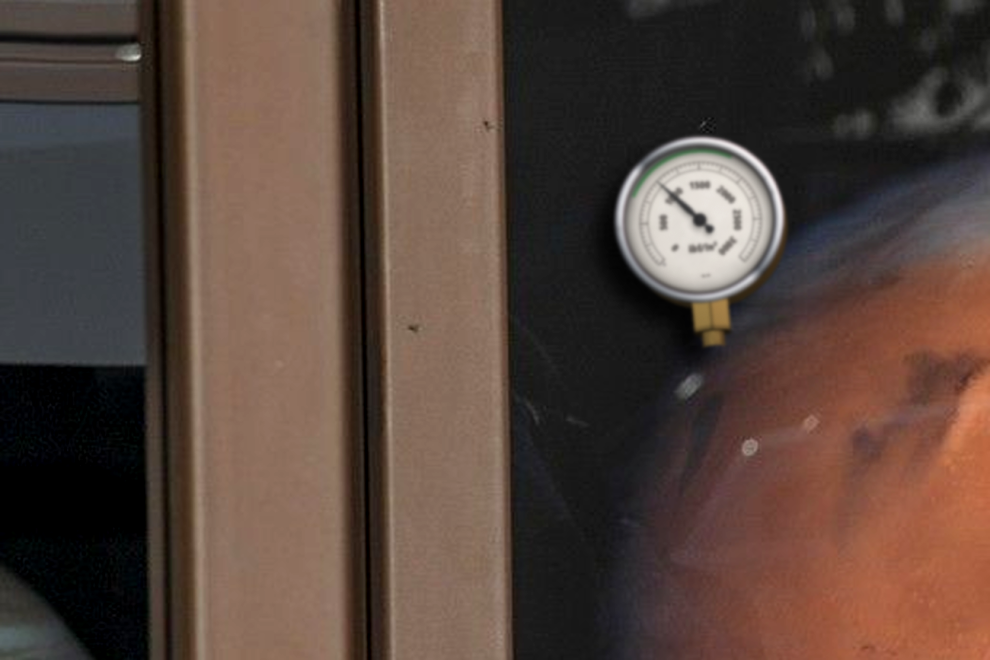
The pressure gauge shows 1000,psi
